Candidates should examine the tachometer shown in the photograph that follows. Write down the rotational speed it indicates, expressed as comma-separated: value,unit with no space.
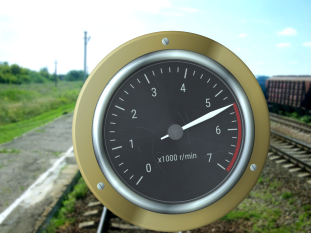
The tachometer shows 5400,rpm
